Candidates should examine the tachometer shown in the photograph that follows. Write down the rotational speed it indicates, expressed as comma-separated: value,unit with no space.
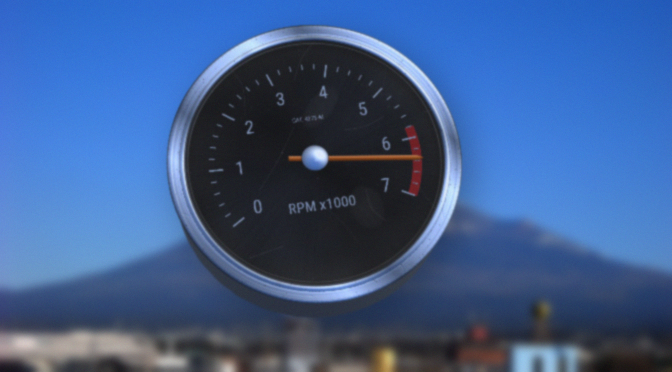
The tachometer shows 6400,rpm
